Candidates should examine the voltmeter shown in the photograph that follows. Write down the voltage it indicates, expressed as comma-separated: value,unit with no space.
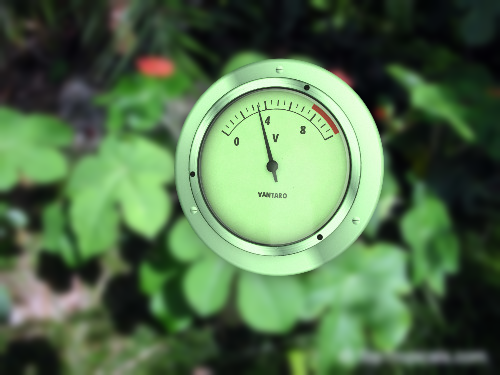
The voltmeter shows 3.5,V
